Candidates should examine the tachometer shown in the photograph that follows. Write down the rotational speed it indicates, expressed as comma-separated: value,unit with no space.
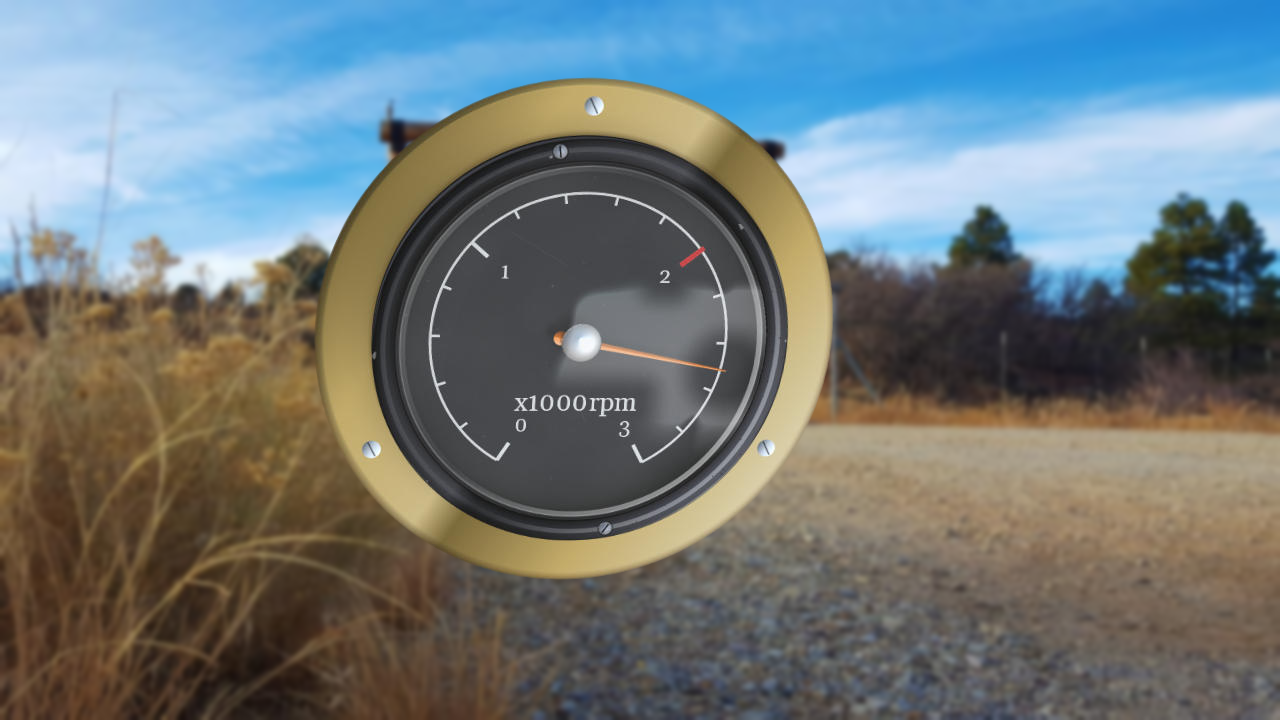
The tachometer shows 2500,rpm
